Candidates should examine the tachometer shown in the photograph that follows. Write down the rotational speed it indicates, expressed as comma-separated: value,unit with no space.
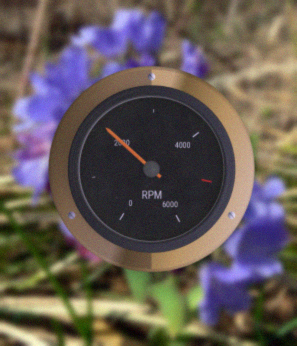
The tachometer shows 2000,rpm
